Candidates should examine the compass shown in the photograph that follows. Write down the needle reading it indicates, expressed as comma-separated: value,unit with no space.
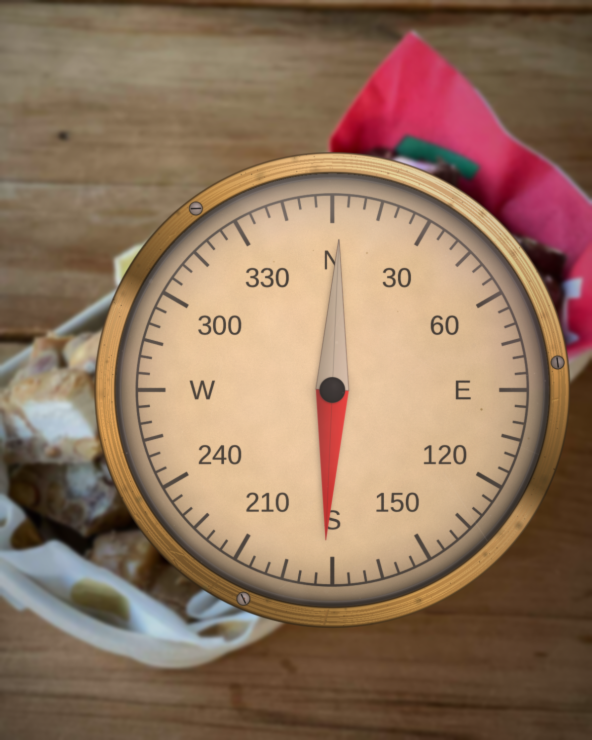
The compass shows 182.5,°
